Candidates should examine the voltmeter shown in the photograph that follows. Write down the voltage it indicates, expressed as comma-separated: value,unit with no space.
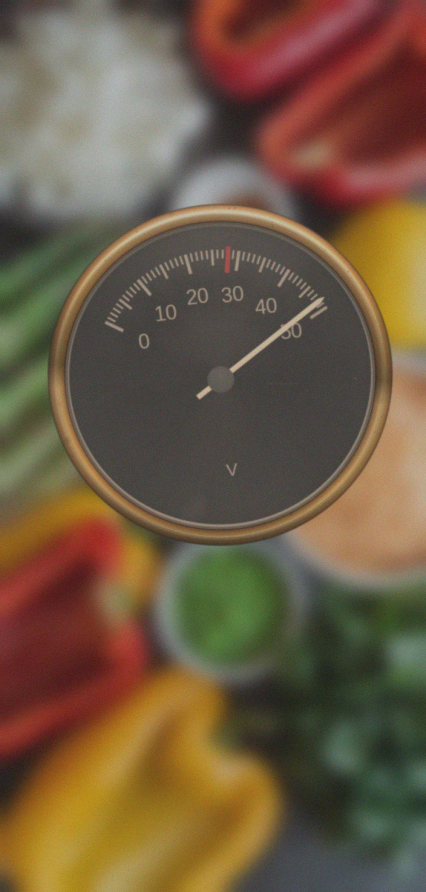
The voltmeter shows 48,V
